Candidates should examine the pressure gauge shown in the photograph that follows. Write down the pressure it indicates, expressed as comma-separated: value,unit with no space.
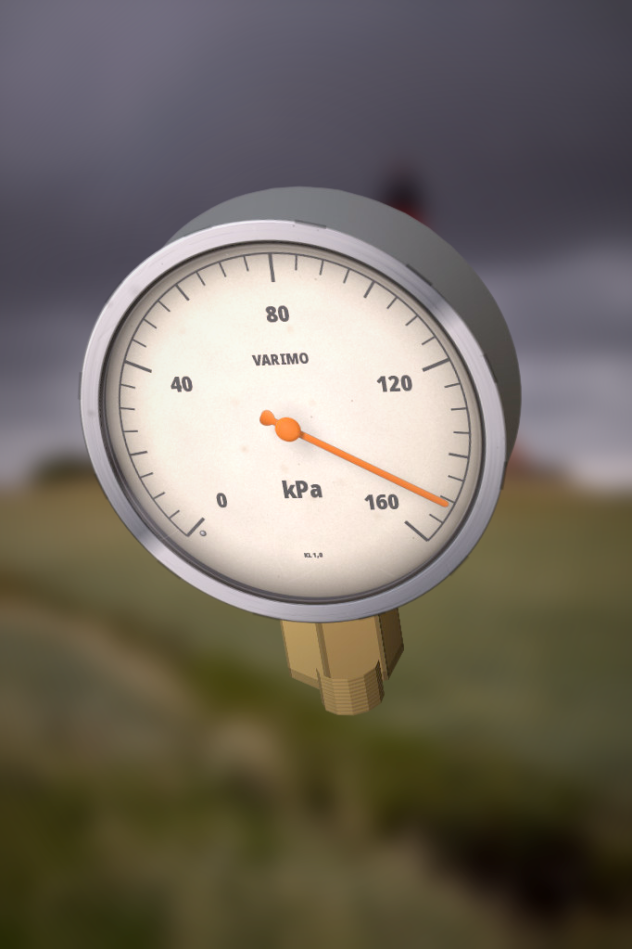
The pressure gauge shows 150,kPa
